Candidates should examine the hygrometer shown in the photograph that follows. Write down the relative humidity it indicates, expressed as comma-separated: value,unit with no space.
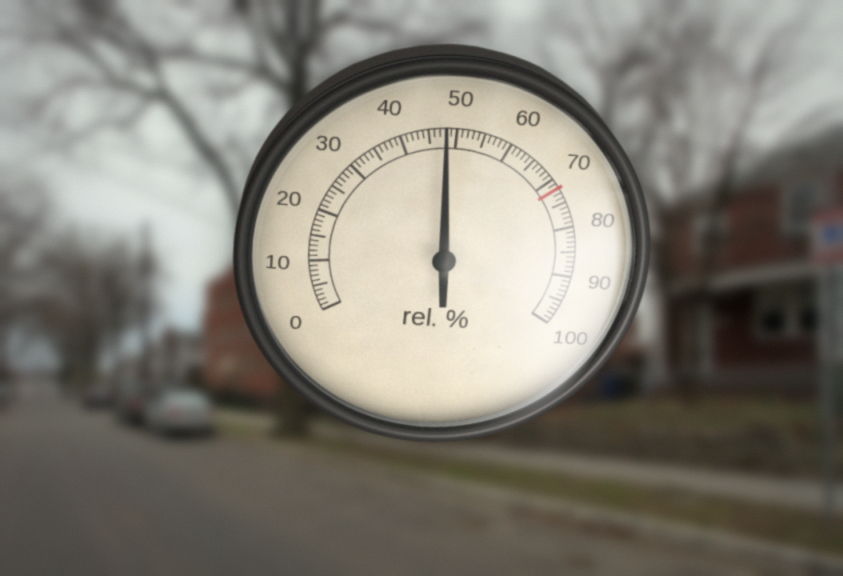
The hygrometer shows 48,%
